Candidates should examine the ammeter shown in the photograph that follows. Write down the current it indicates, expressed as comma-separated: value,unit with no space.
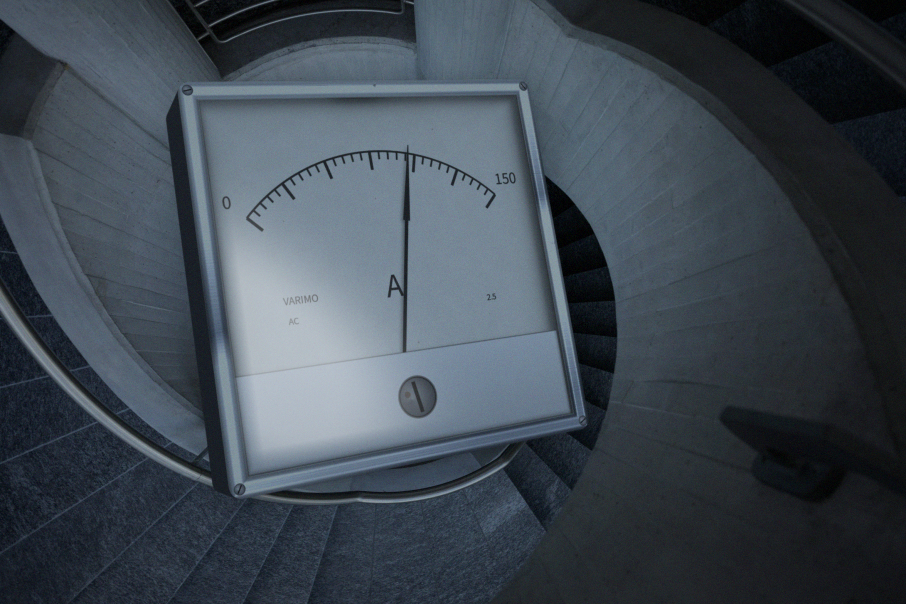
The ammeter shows 95,A
